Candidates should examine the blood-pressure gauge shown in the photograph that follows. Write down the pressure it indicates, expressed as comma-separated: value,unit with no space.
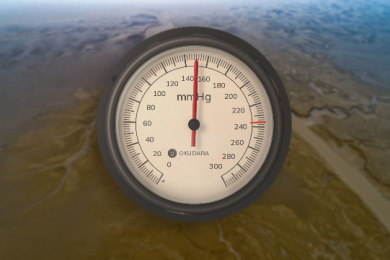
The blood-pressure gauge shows 150,mmHg
